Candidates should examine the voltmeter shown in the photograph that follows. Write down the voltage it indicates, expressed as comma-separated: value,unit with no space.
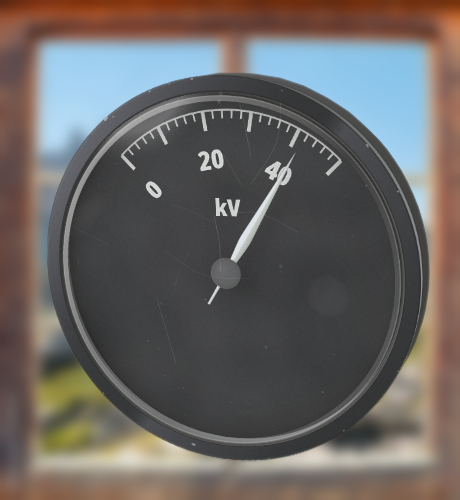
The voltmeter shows 42,kV
